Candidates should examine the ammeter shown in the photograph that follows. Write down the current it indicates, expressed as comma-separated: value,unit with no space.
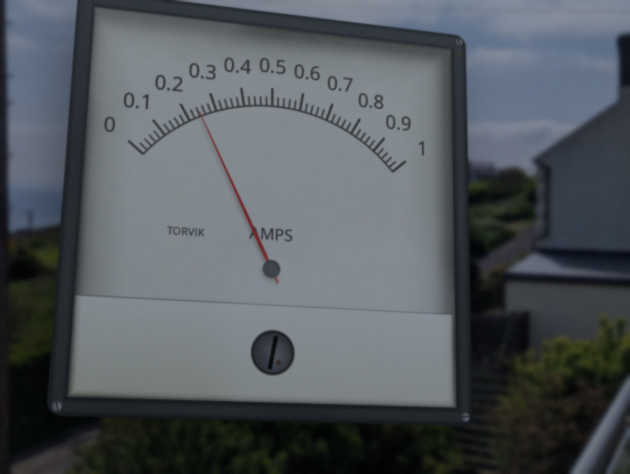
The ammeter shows 0.24,A
